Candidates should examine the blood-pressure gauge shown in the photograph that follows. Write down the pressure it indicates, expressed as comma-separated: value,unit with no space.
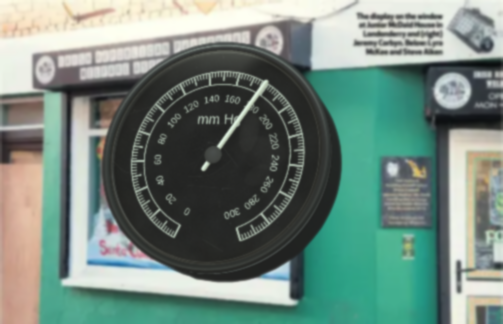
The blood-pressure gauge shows 180,mmHg
